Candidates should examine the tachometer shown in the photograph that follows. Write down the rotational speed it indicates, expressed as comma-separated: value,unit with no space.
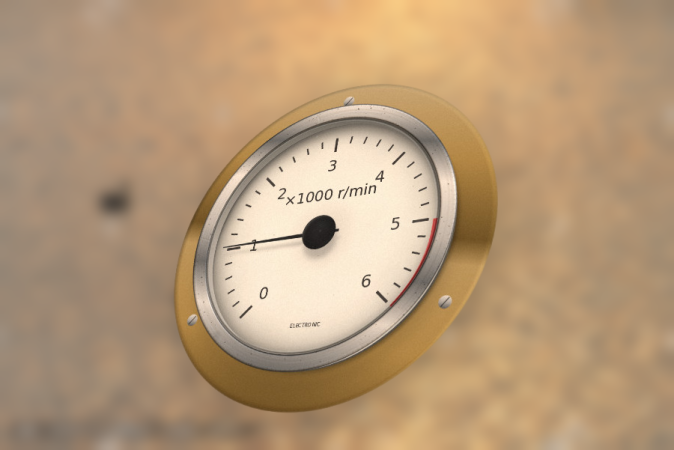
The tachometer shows 1000,rpm
